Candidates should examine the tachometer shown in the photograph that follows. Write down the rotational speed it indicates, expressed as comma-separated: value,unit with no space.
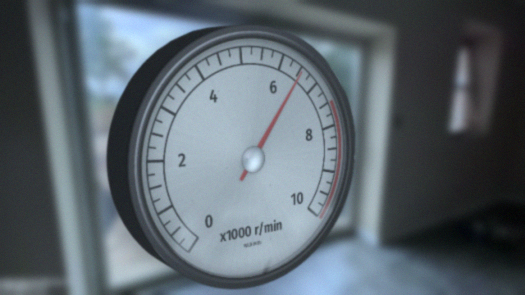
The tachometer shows 6500,rpm
